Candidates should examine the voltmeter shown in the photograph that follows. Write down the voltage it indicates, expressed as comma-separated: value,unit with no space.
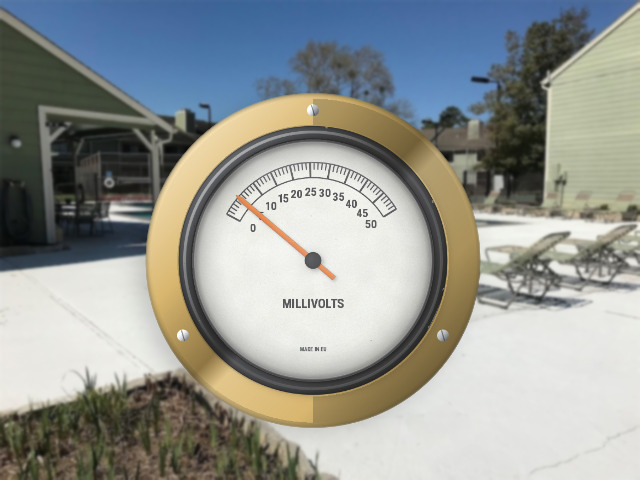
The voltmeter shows 5,mV
